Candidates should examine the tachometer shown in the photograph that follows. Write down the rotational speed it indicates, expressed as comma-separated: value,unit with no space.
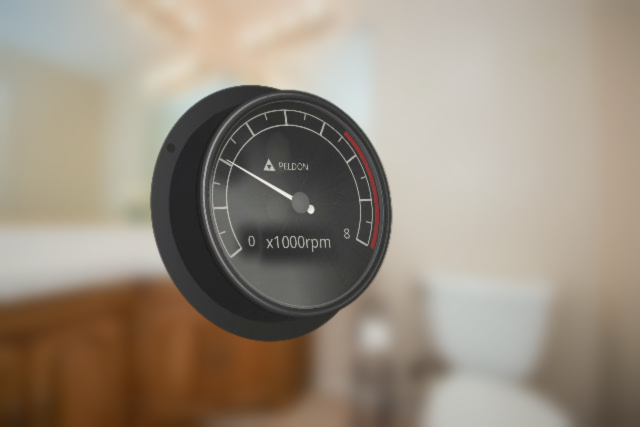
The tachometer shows 2000,rpm
